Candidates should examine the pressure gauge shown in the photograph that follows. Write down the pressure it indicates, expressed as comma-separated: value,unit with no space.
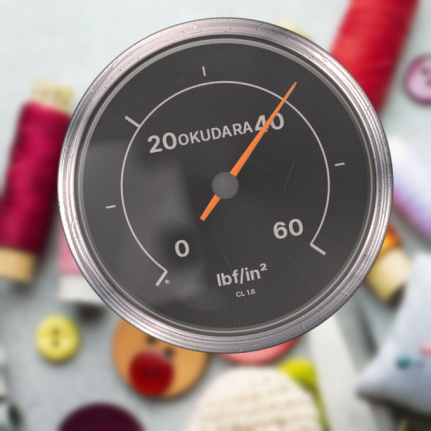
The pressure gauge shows 40,psi
